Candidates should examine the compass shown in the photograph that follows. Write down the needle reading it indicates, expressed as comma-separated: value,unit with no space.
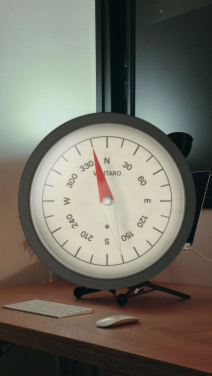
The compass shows 345,°
